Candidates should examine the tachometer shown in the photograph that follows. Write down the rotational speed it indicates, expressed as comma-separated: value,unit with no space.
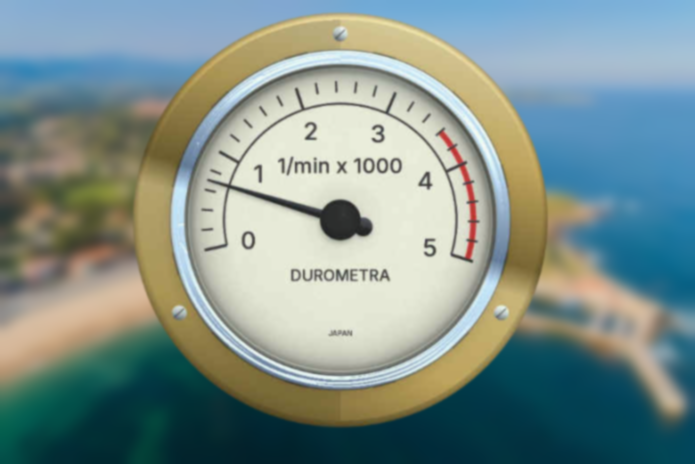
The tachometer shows 700,rpm
